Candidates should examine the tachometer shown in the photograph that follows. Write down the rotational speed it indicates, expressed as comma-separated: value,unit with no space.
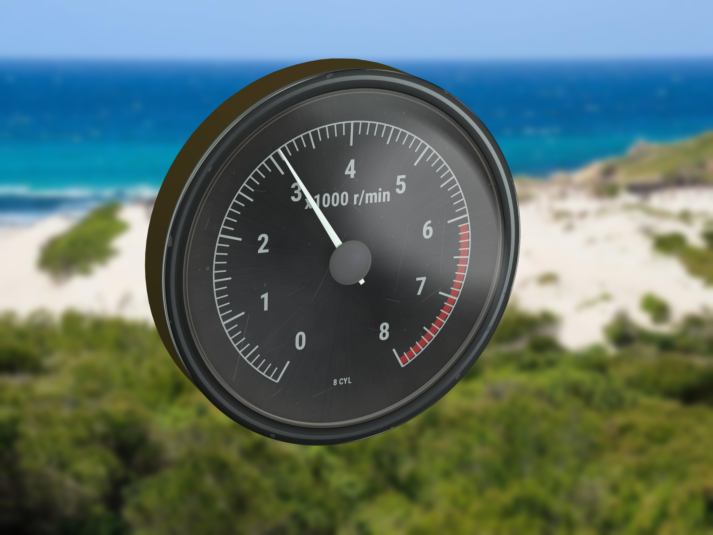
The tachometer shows 3100,rpm
